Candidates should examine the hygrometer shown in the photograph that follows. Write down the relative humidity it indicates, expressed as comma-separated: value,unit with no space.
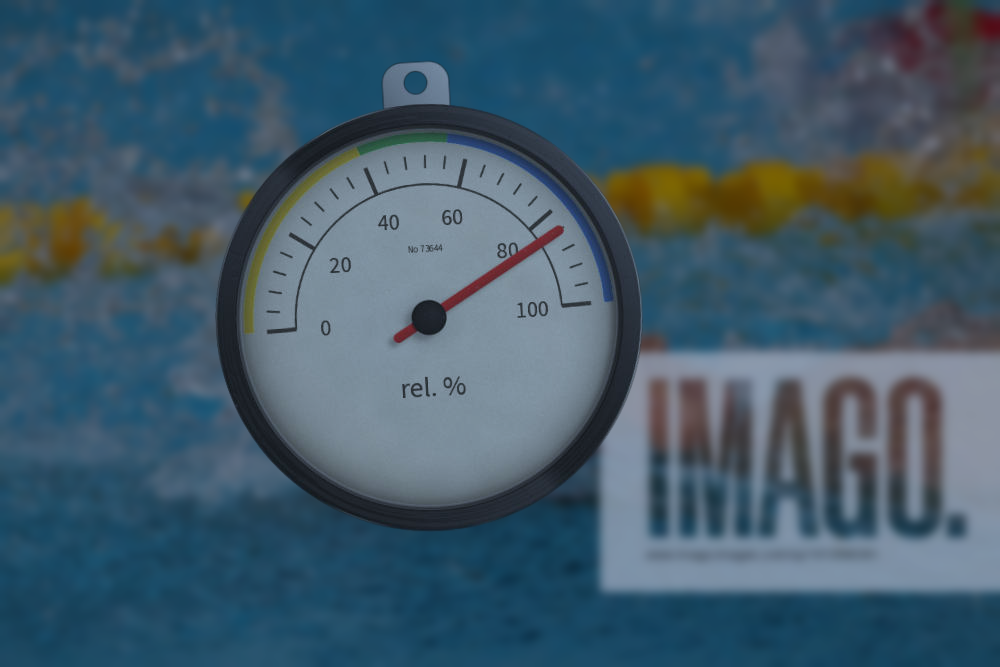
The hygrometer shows 84,%
